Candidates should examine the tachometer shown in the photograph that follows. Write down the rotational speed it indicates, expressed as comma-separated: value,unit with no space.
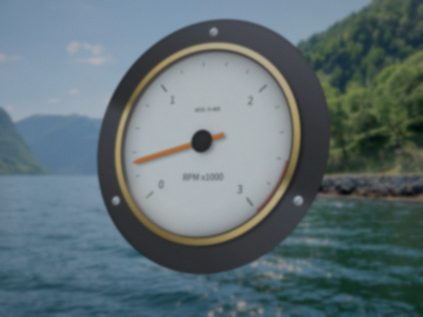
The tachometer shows 300,rpm
